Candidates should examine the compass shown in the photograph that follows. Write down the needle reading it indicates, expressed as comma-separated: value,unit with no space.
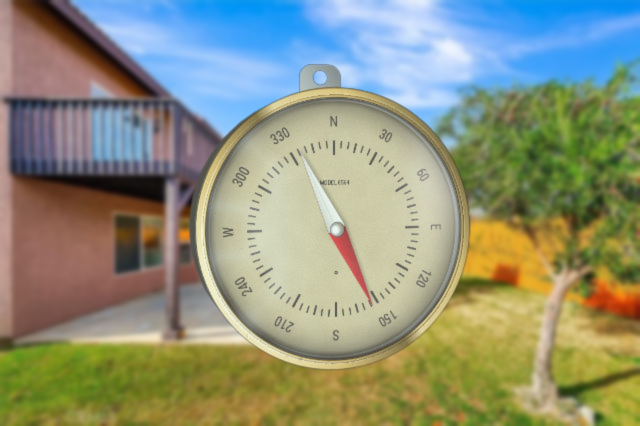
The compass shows 155,°
